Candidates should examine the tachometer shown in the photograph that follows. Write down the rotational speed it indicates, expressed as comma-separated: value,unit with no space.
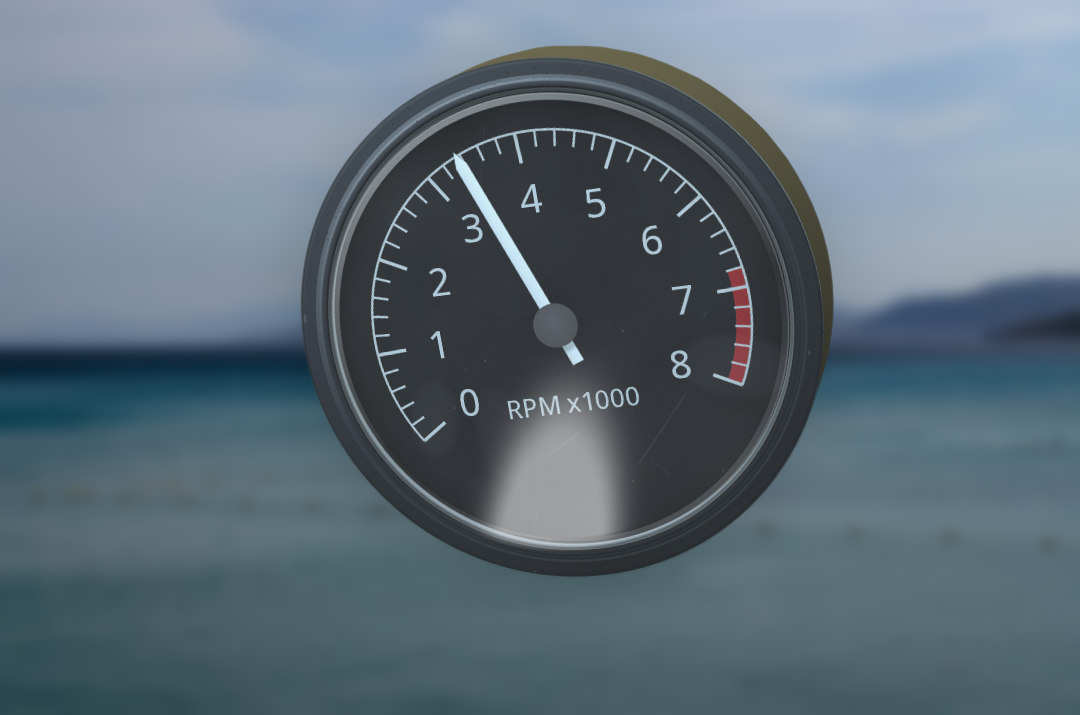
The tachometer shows 3400,rpm
